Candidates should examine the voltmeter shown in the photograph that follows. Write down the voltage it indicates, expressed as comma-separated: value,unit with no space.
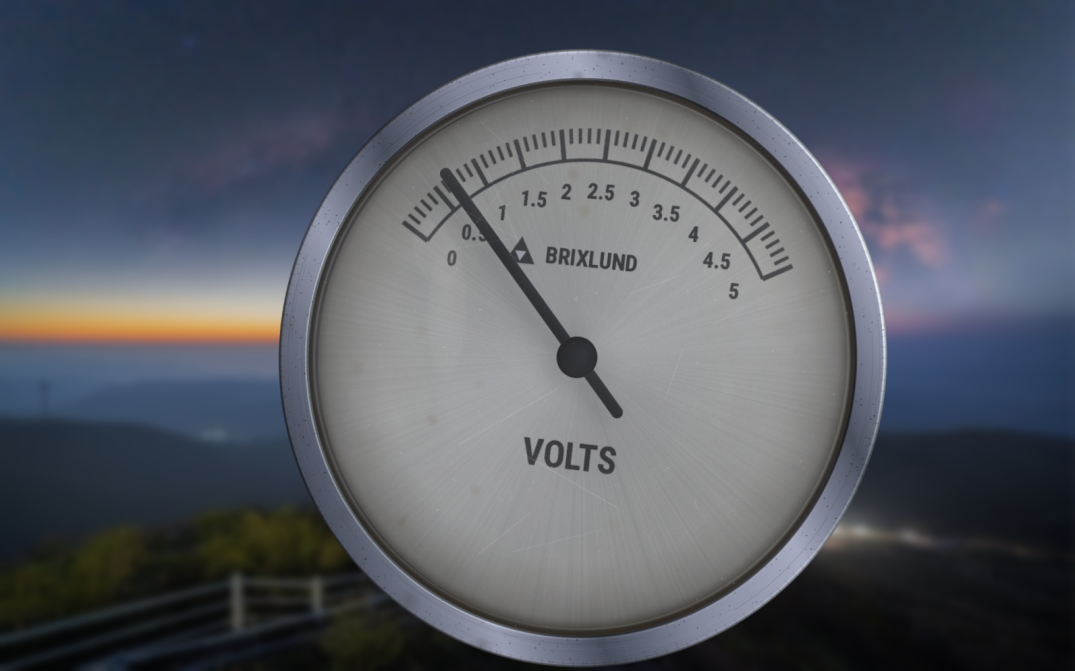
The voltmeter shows 0.7,V
